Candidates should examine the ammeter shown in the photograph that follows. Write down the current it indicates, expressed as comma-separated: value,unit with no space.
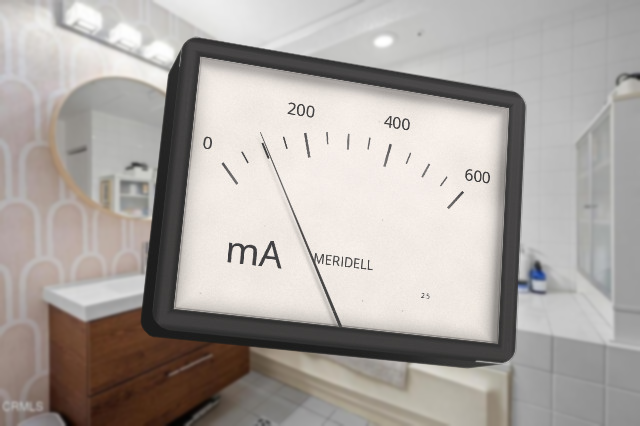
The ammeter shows 100,mA
